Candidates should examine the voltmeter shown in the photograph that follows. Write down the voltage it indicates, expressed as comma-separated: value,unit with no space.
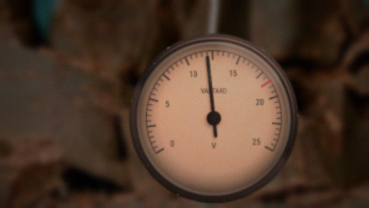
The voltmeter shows 12,V
